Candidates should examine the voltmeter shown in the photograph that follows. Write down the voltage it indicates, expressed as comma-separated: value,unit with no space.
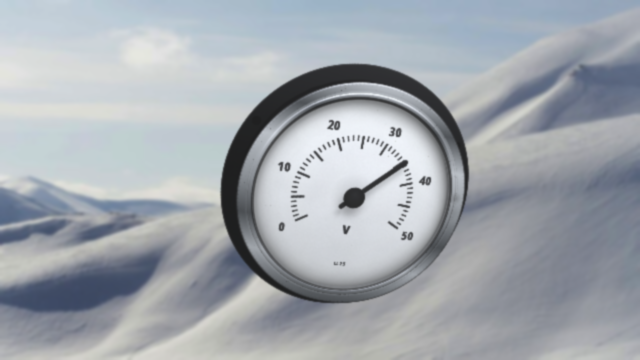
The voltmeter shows 35,V
